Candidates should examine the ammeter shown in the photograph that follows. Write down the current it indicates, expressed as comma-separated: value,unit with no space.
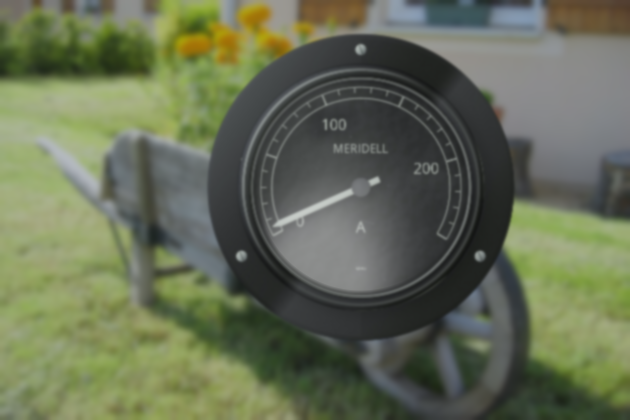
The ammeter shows 5,A
